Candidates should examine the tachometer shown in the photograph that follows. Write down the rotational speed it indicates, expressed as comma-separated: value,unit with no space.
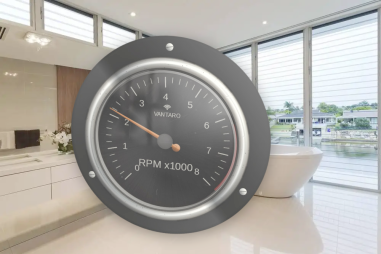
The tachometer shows 2200,rpm
